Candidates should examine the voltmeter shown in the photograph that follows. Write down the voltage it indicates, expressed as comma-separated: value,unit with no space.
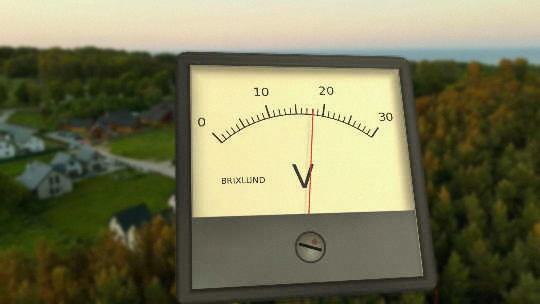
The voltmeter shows 18,V
